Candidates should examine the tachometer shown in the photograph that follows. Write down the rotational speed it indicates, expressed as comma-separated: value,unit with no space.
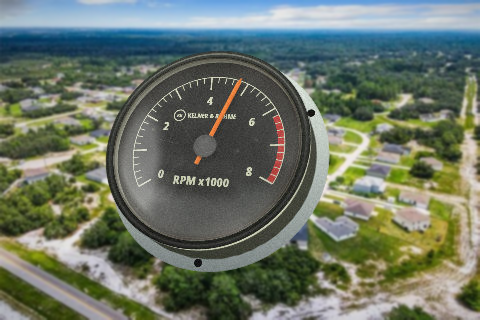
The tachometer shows 4800,rpm
